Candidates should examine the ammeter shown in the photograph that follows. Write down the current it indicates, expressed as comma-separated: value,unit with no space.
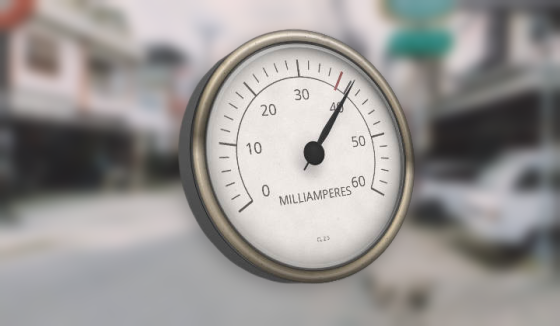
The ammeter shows 40,mA
